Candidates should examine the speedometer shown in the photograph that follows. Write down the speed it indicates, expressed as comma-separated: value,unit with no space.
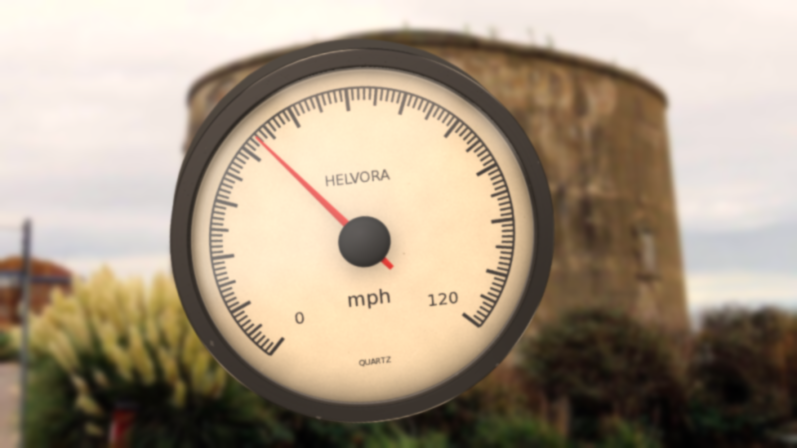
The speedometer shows 43,mph
